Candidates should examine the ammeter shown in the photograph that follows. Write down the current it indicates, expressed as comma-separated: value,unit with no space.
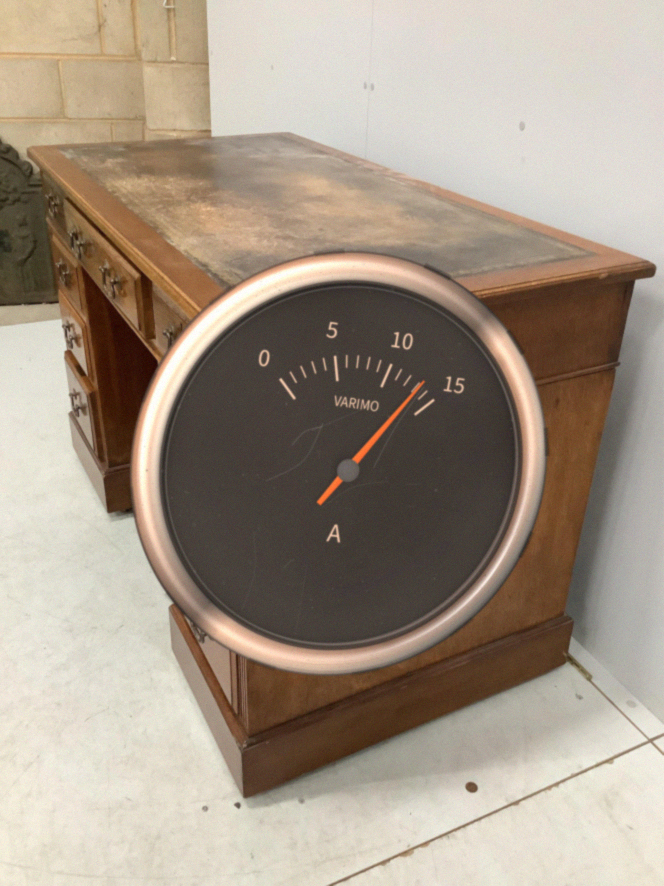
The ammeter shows 13,A
